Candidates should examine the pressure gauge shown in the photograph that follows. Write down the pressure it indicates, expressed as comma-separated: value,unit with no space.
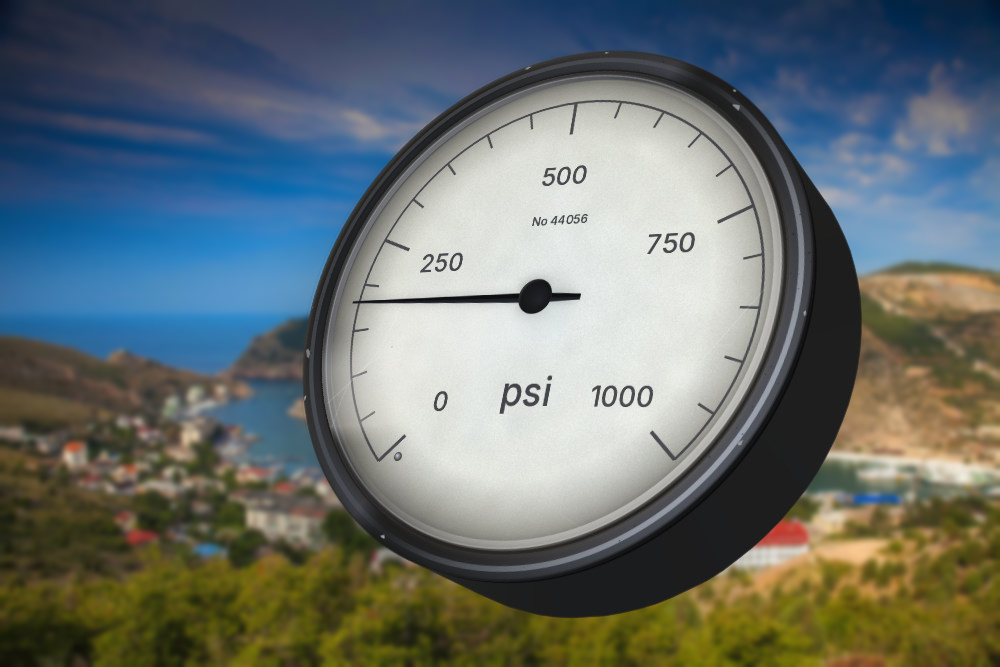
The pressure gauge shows 175,psi
